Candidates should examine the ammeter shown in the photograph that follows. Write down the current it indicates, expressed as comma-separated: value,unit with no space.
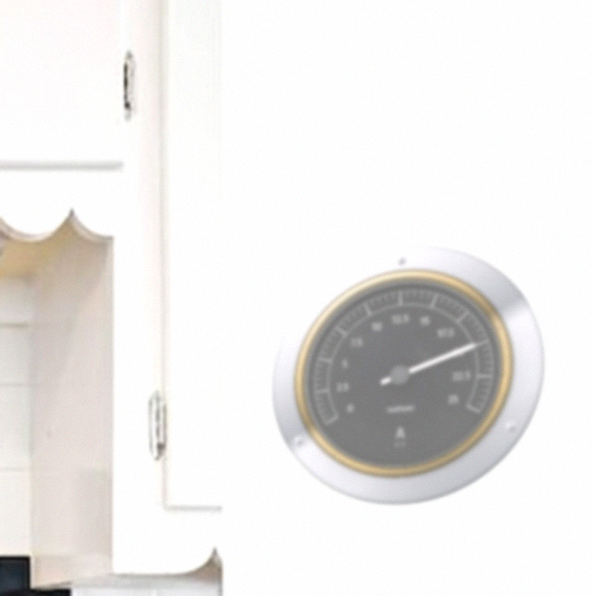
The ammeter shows 20,A
